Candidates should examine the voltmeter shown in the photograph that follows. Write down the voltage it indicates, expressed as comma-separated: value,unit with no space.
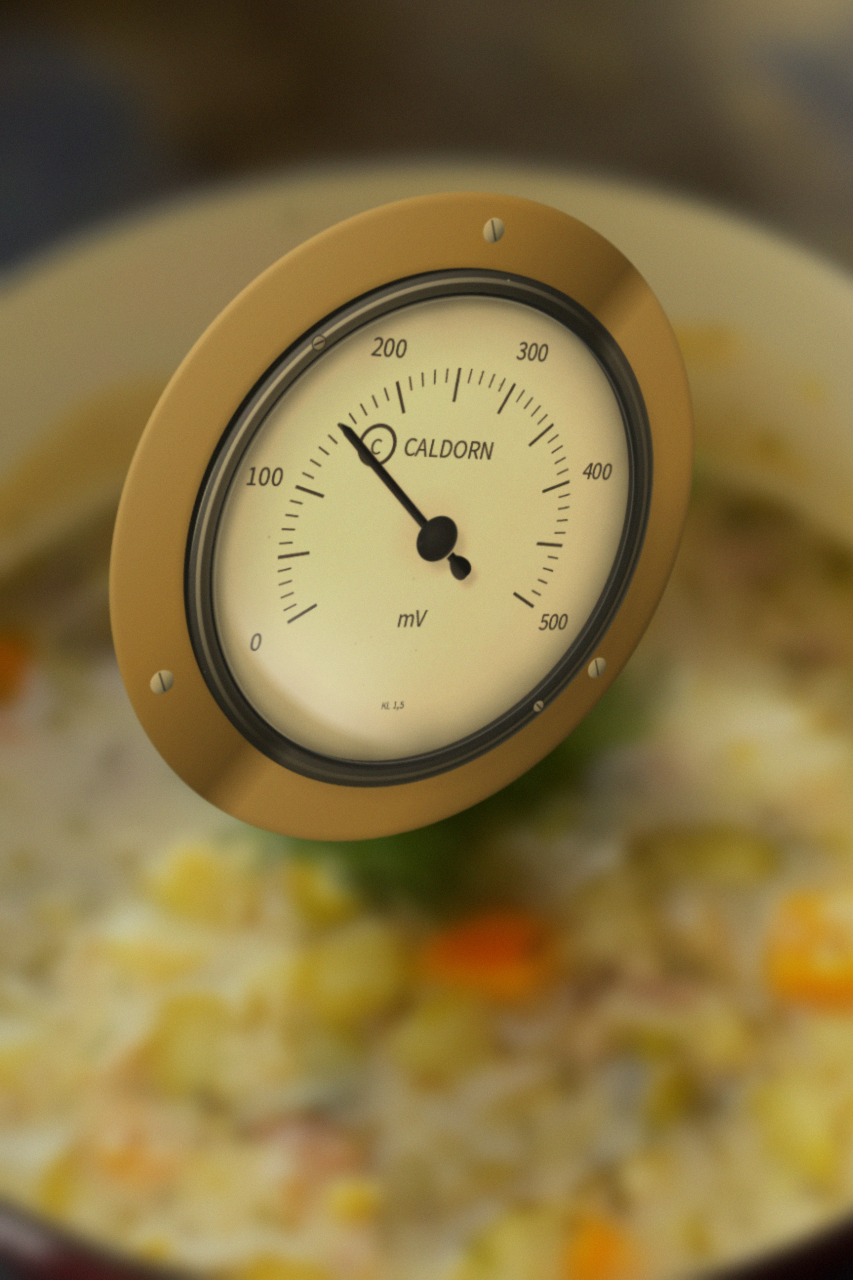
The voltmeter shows 150,mV
